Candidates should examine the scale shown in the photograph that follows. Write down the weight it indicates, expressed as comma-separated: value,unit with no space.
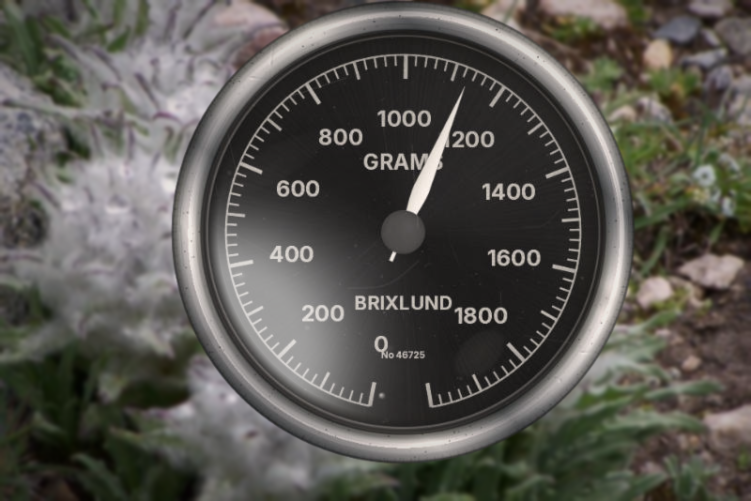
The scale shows 1130,g
